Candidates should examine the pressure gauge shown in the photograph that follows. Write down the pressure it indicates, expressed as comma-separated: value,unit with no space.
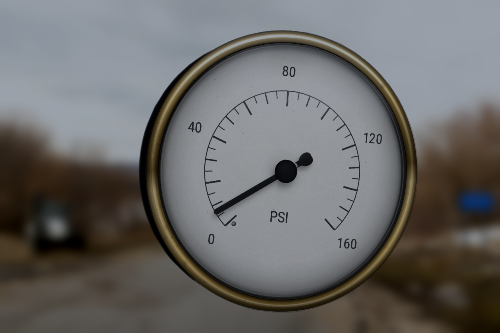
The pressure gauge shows 7.5,psi
